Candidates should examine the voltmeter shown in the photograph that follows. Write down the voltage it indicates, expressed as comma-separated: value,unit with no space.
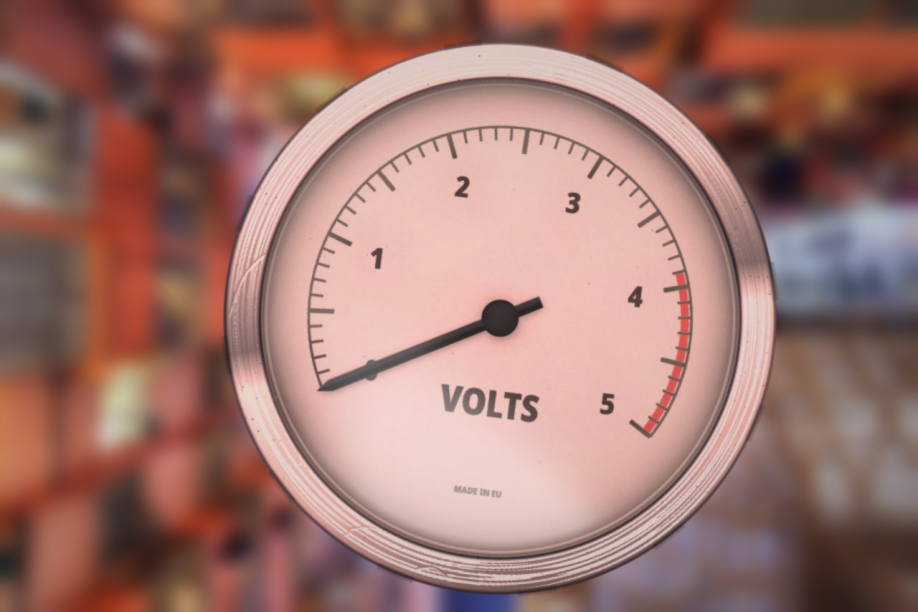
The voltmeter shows 0,V
